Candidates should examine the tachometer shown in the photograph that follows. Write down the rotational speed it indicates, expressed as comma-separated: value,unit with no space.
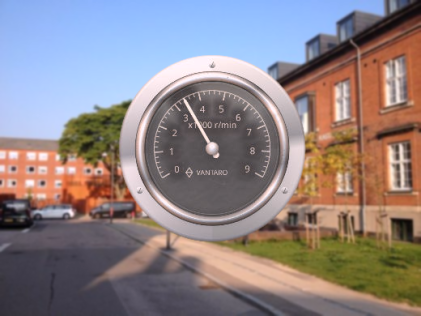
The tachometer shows 3400,rpm
